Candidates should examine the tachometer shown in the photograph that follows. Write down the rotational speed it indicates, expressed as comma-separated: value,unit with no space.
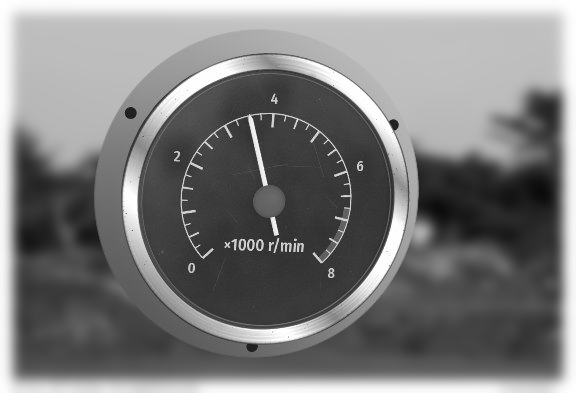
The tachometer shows 3500,rpm
